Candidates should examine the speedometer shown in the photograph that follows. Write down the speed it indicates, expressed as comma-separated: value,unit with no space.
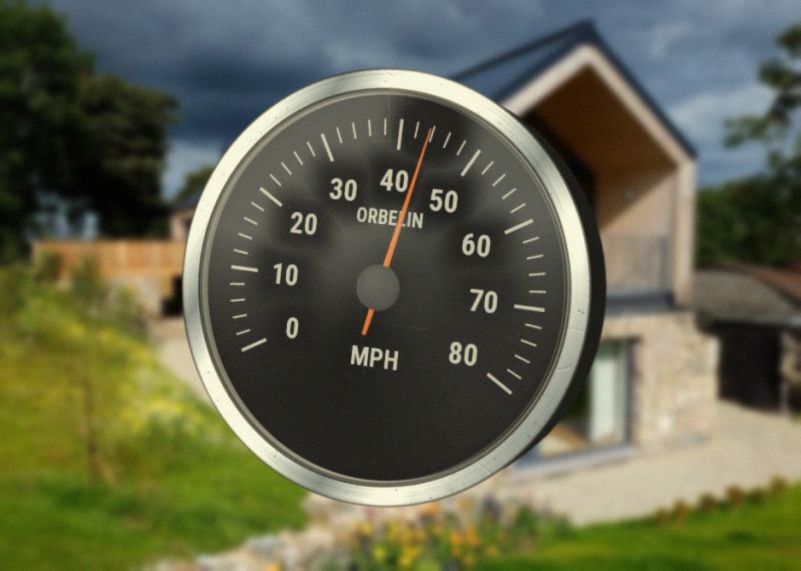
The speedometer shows 44,mph
